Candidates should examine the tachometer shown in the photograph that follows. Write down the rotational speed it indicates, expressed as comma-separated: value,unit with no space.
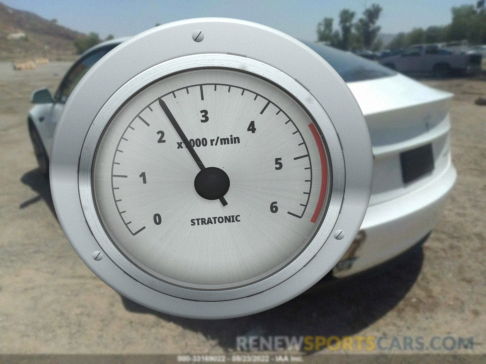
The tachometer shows 2400,rpm
